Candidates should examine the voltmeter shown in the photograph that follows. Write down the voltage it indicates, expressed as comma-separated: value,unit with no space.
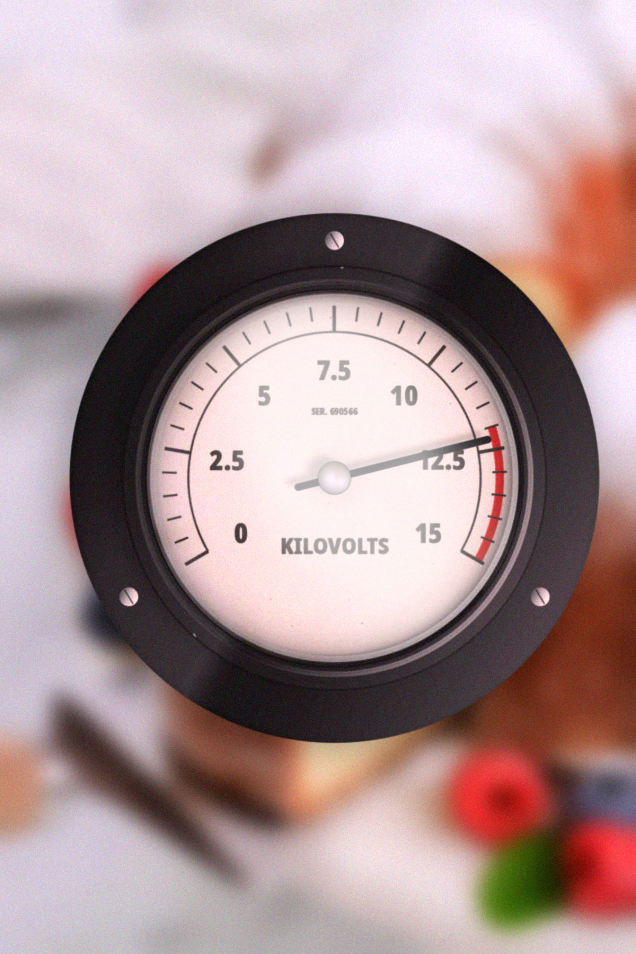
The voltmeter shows 12.25,kV
